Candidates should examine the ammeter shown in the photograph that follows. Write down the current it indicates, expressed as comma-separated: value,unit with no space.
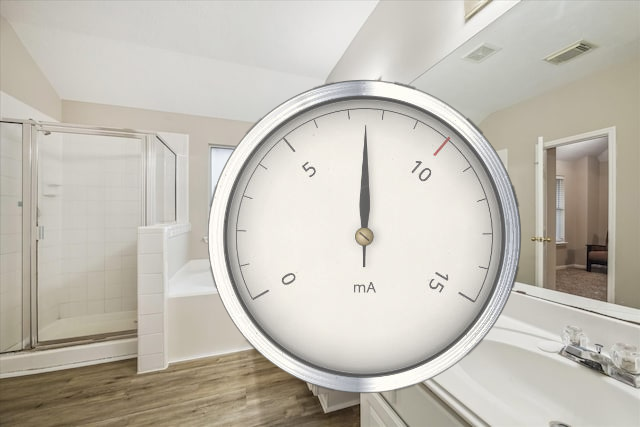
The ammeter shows 7.5,mA
